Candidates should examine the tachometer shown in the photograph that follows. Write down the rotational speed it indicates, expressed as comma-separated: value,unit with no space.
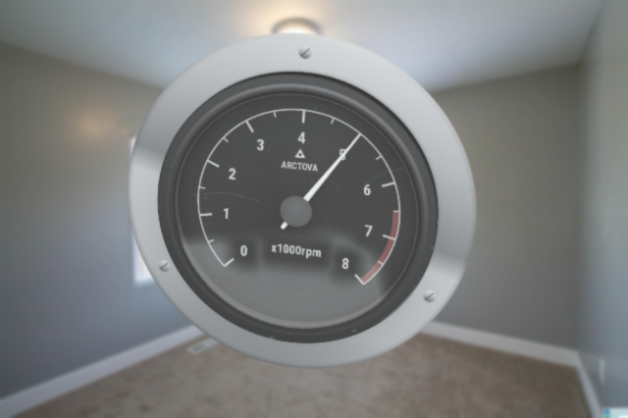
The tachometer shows 5000,rpm
